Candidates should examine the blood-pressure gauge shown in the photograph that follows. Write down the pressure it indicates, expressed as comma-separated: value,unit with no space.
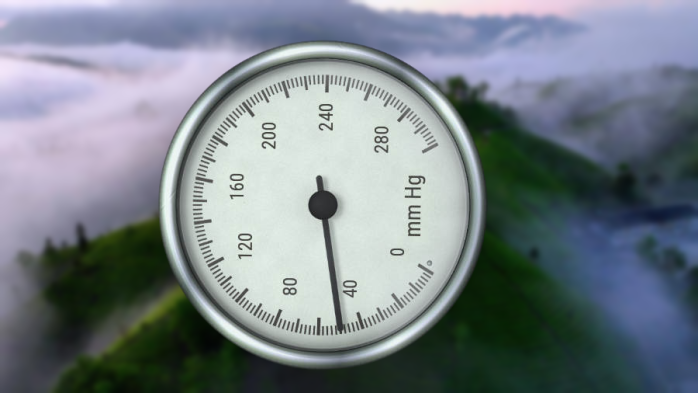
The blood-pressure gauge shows 50,mmHg
